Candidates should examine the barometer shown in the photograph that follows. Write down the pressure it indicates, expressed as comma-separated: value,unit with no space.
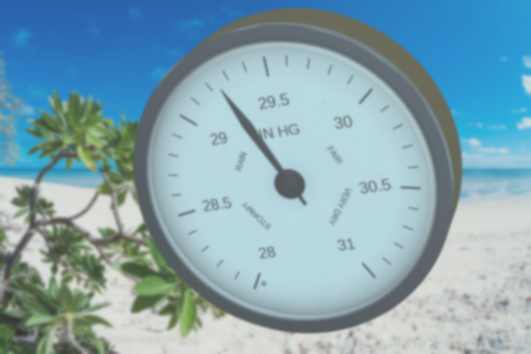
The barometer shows 29.25,inHg
